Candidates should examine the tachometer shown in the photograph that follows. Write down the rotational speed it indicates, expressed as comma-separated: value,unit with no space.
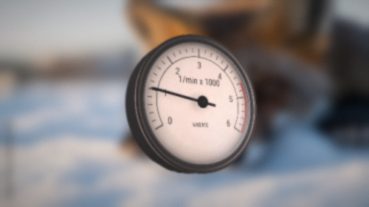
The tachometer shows 1000,rpm
